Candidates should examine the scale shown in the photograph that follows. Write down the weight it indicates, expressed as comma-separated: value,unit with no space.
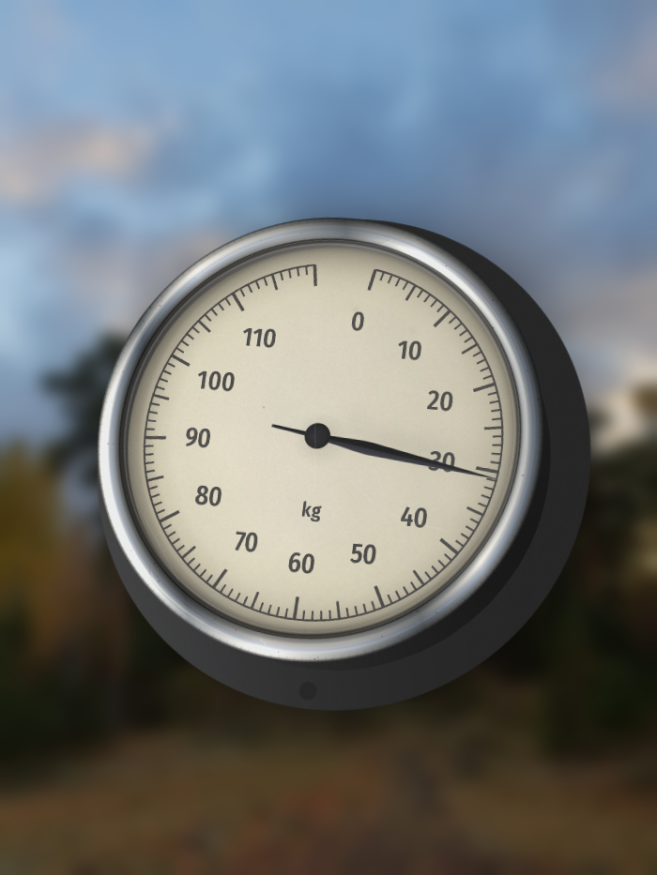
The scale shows 31,kg
